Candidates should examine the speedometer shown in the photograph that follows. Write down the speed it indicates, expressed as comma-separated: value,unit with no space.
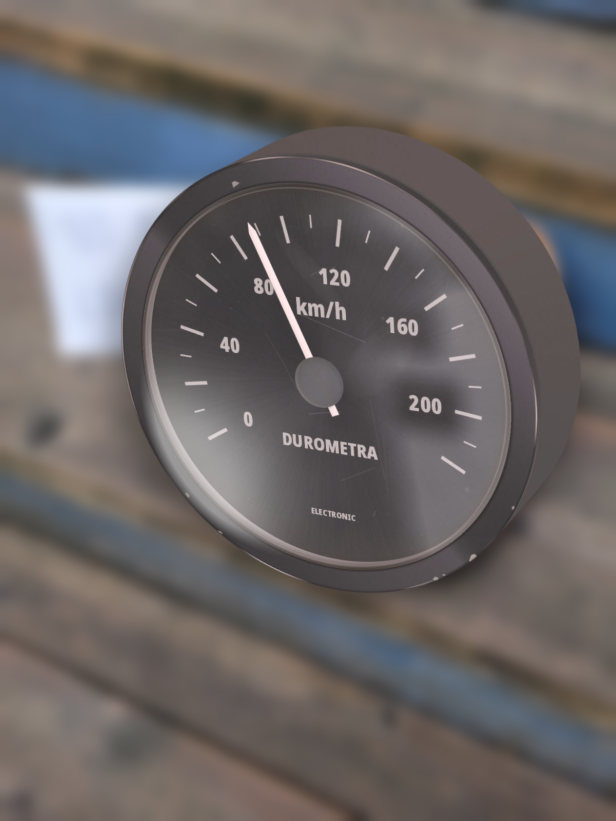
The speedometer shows 90,km/h
